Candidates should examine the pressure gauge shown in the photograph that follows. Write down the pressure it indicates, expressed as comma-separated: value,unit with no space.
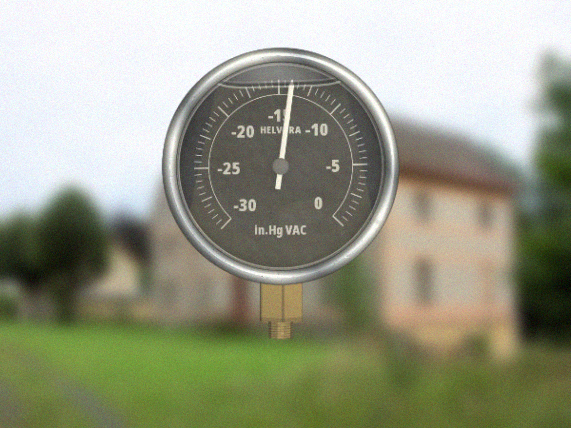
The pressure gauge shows -14,inHg
